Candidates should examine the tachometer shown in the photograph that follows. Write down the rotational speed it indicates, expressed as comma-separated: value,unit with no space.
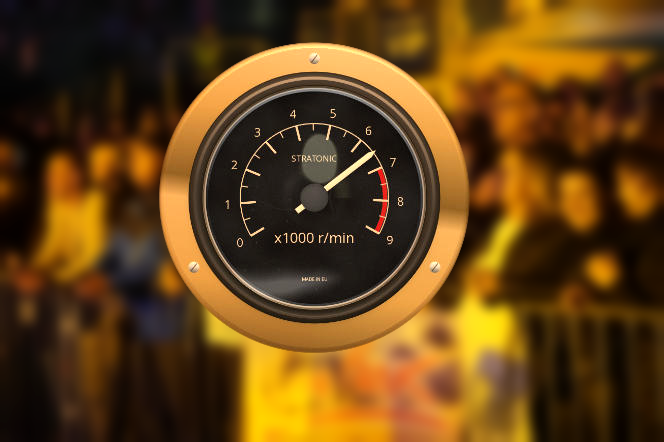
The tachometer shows 6500,rpm
